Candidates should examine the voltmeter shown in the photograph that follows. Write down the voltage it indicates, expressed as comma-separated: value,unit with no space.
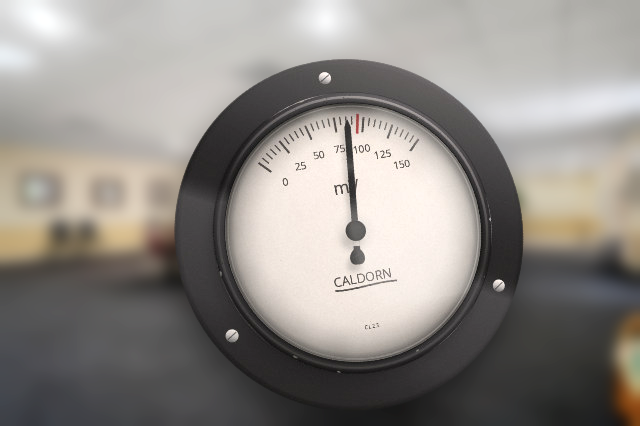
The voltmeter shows 85,mV
